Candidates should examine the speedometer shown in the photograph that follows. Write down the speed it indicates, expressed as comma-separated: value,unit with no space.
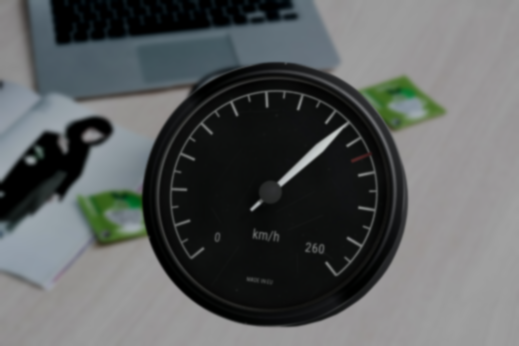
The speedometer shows 170,km/h
